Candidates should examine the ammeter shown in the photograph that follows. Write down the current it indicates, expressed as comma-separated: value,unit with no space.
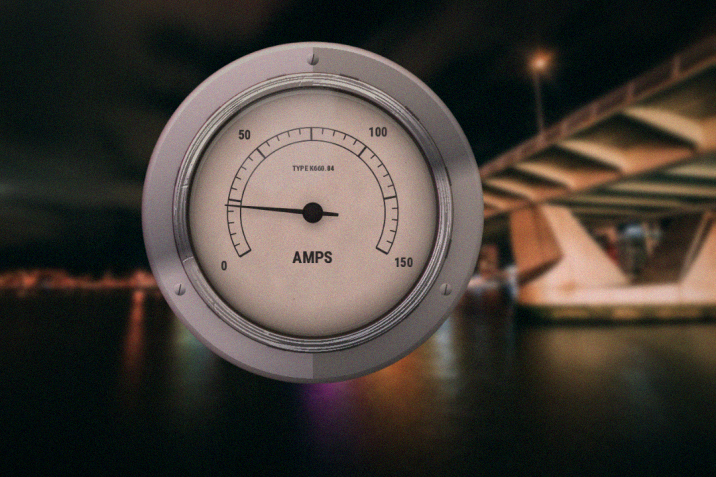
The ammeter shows 22.5,A
